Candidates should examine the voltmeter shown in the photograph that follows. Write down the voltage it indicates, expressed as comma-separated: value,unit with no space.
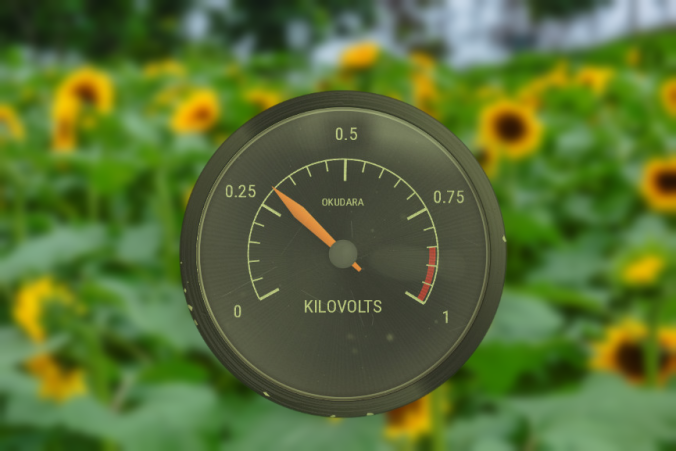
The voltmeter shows 0.3,kV
